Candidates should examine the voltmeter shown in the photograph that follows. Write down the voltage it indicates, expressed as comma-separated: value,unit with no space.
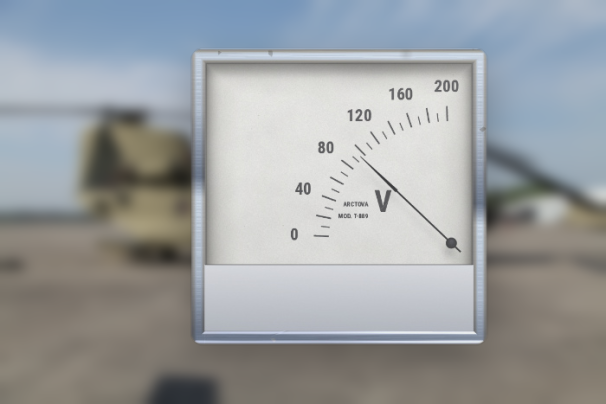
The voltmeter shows 95,V
